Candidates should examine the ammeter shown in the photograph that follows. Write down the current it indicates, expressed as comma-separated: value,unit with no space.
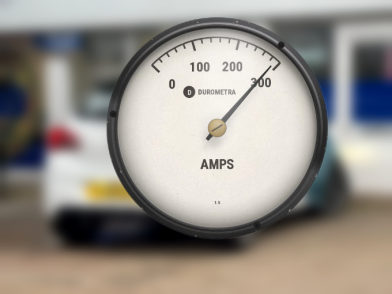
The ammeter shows 290,A
